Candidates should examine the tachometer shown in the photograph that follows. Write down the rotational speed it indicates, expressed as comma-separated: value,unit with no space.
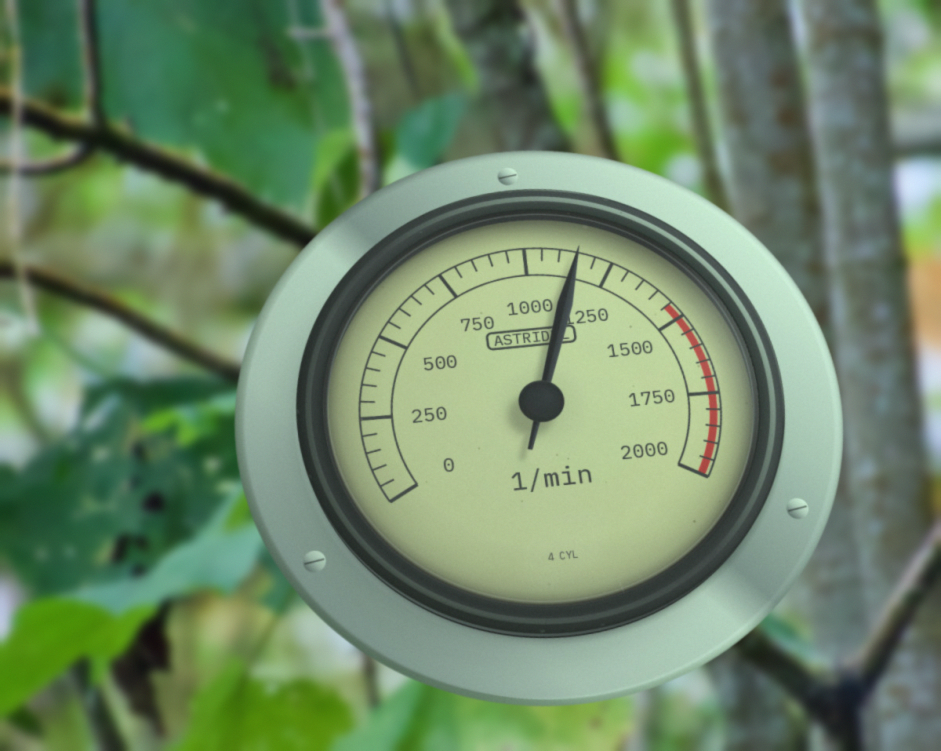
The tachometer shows 1150,rpm
